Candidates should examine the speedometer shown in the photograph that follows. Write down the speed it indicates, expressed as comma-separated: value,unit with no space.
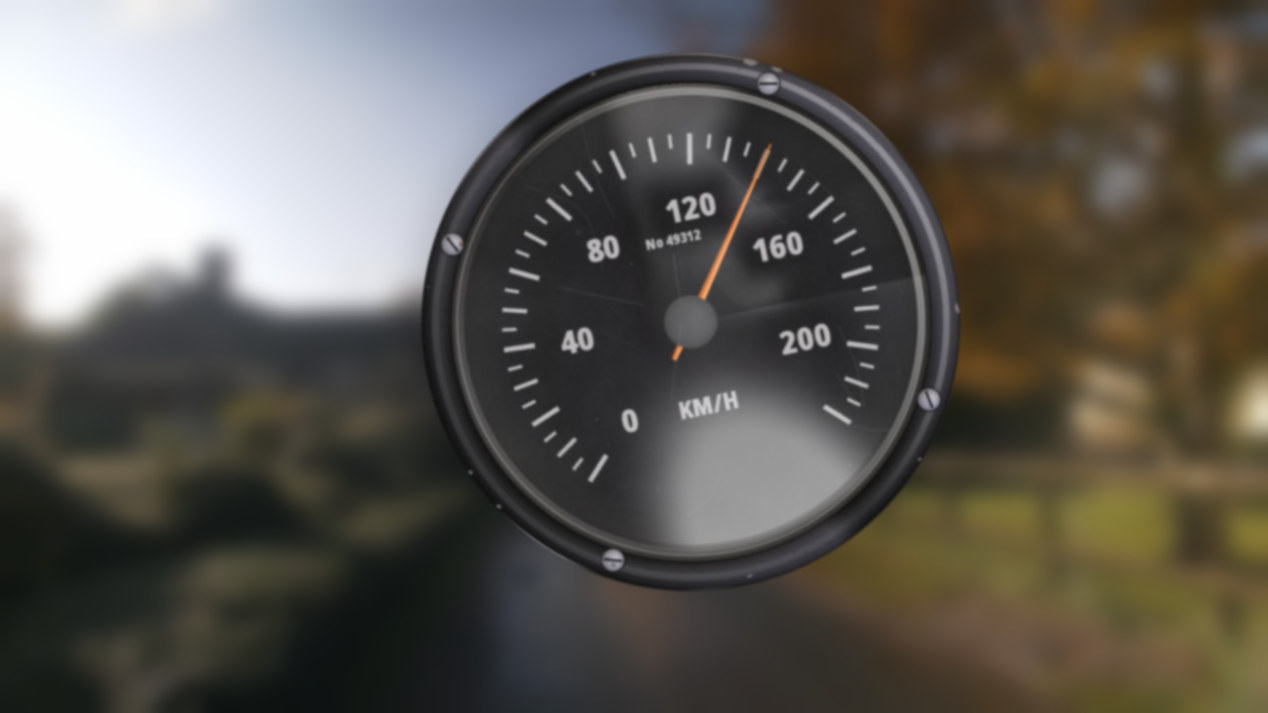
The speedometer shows 140,km/h
